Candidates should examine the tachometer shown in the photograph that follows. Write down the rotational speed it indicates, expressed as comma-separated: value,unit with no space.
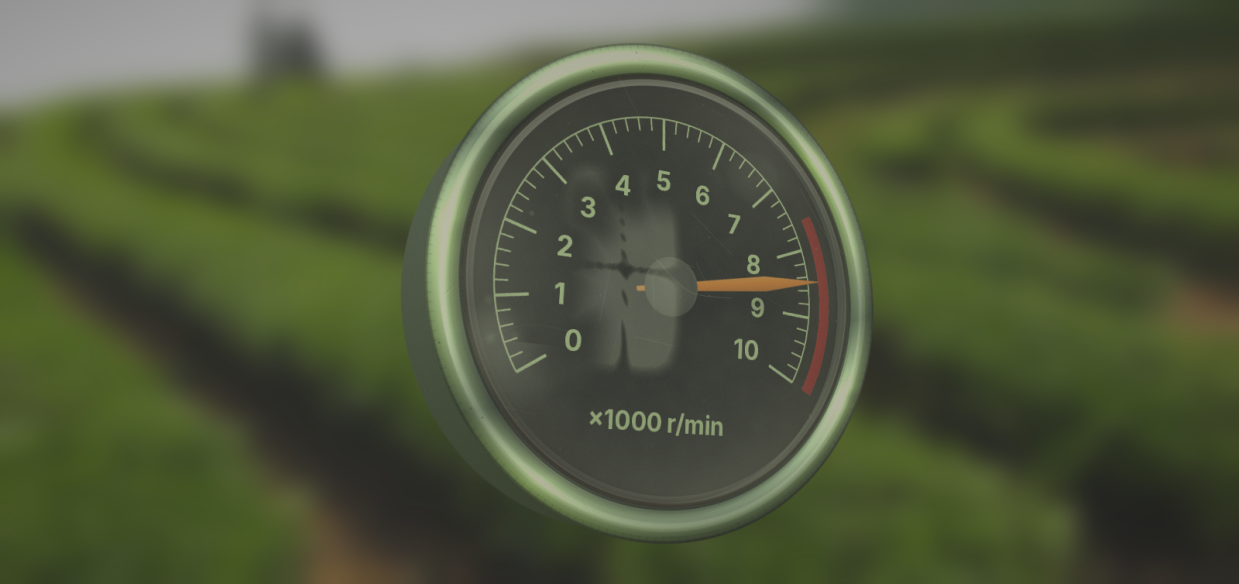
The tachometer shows 8500,rpm
